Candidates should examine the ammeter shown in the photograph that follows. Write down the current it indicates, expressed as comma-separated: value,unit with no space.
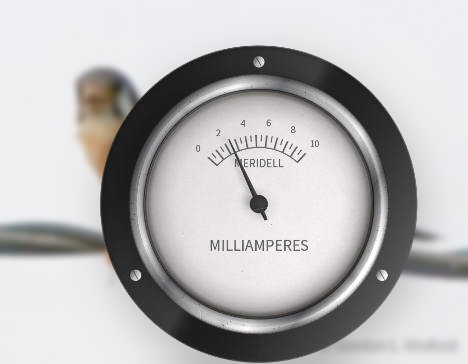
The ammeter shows 2.5,mA
